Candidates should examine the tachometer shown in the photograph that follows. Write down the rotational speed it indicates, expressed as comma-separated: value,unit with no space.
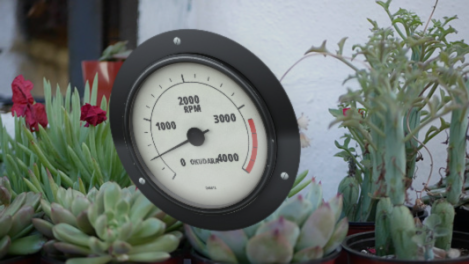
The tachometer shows 400,rpm
